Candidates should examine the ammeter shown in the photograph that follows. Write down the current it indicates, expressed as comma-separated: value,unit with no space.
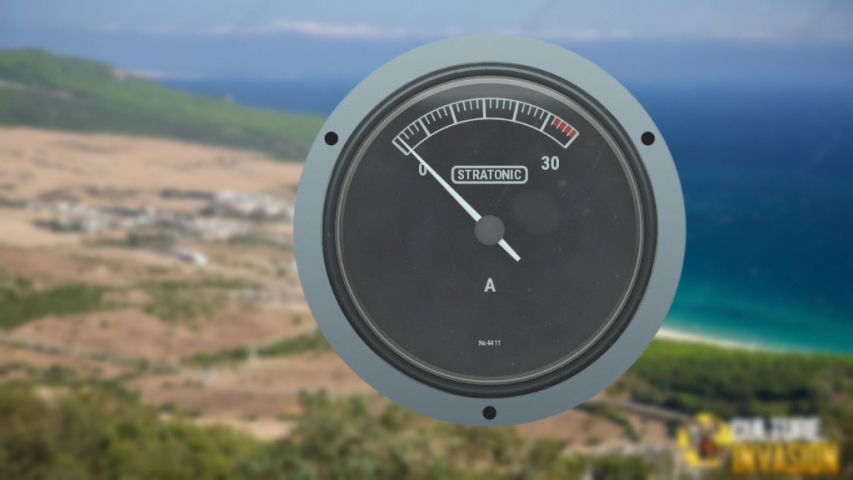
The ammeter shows 1,A
